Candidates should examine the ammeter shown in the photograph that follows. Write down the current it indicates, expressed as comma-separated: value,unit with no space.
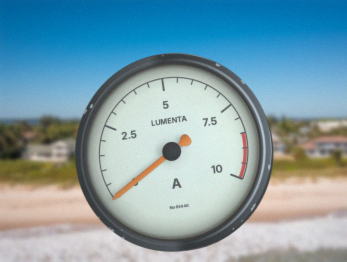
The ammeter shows 0,A
